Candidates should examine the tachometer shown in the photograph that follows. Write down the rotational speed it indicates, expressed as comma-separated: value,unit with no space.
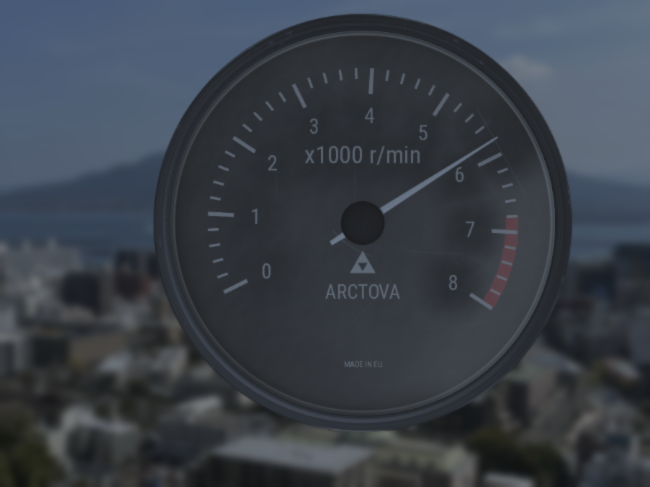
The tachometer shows 5800,rpm
